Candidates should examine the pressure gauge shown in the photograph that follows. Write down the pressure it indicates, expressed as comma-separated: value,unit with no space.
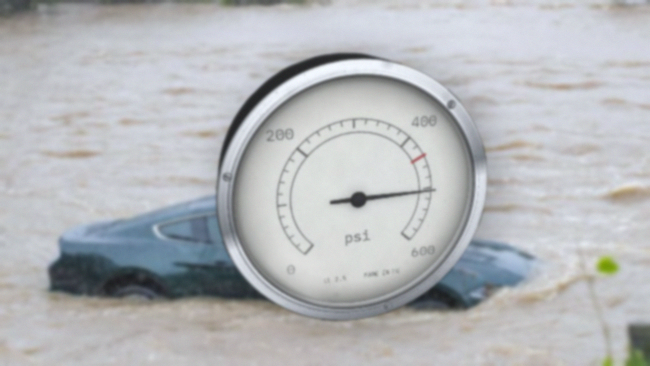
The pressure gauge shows 500,psi
